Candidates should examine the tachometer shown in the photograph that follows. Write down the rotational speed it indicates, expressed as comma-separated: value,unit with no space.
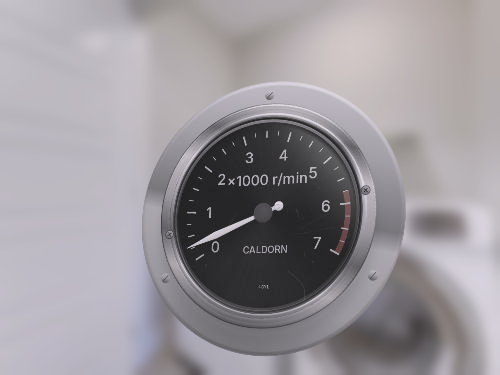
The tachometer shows 250,rpm
